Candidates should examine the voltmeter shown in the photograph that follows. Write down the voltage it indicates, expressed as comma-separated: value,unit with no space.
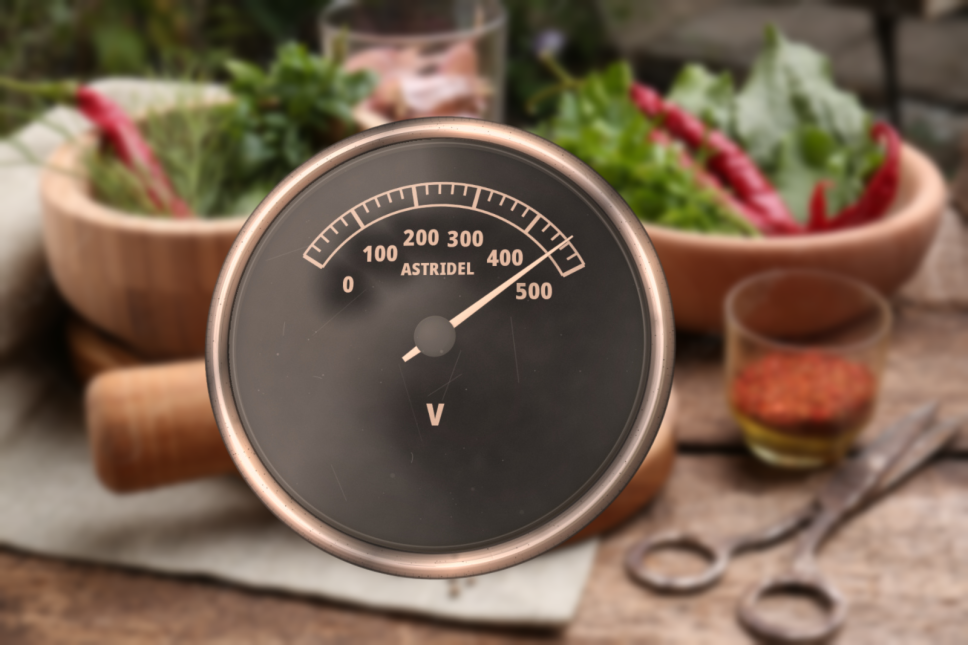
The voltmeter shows 460,V
